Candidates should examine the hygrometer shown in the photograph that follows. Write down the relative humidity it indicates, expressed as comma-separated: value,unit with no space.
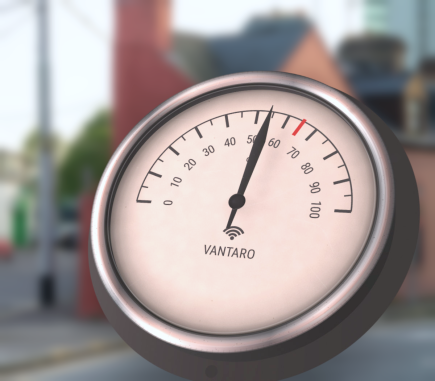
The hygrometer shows 55,%
